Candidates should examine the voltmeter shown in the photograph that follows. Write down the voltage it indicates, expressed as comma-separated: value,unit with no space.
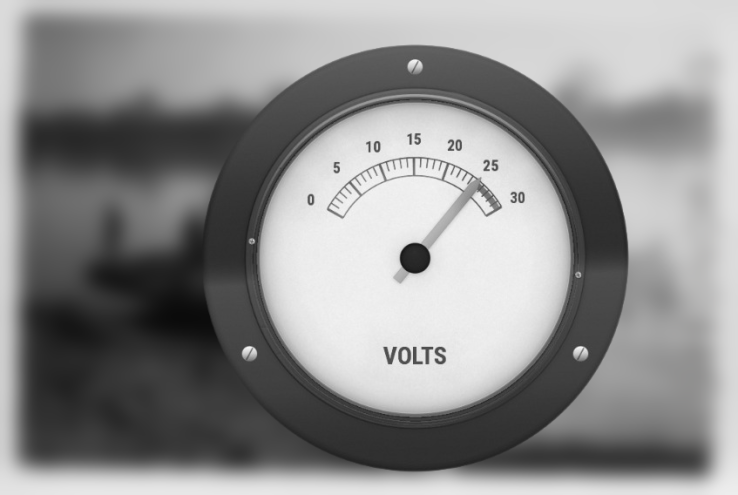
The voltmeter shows 25,V
